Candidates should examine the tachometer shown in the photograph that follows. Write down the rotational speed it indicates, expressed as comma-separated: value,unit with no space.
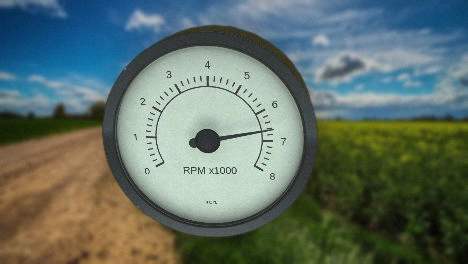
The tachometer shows 6600,rpm
